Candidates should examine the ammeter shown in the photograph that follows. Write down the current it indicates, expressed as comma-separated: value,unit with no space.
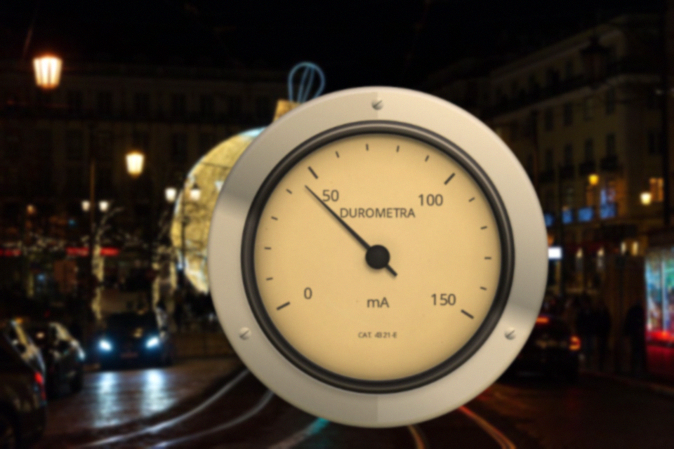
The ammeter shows 45,mA
